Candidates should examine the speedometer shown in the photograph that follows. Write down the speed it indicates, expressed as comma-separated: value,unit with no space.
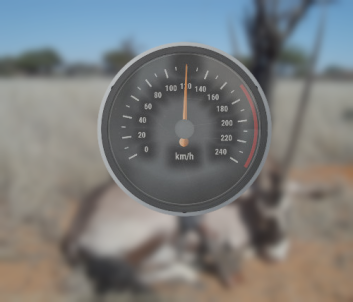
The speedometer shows 120,km/h
